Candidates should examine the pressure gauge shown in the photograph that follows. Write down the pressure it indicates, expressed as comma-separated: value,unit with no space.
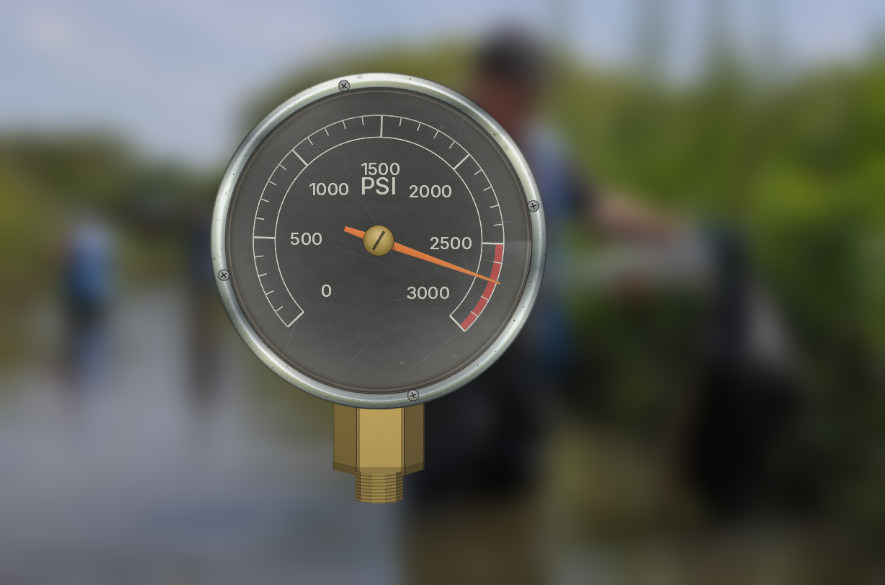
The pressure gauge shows 2700,psi
